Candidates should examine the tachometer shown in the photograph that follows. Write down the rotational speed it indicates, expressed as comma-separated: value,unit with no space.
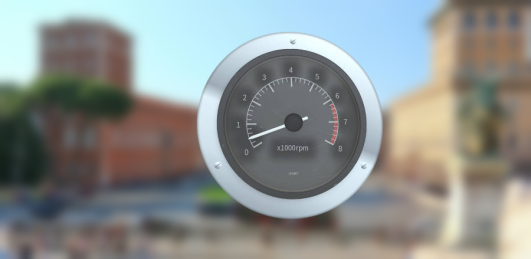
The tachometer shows 400,rpm
